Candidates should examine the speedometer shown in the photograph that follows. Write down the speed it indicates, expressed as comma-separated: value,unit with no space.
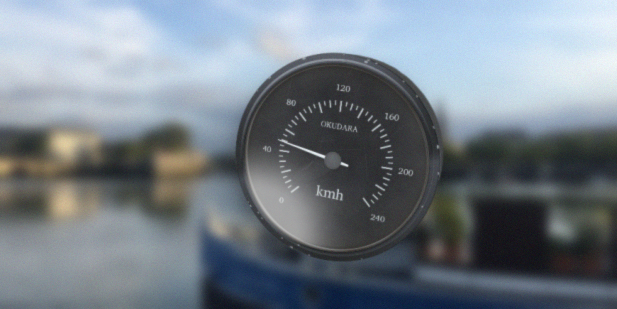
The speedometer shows 50,km/h
